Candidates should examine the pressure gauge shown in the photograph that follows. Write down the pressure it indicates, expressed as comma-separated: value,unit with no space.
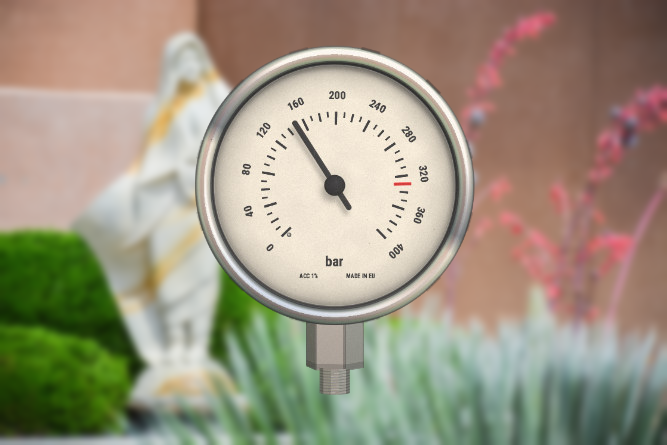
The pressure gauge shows 150,bar
